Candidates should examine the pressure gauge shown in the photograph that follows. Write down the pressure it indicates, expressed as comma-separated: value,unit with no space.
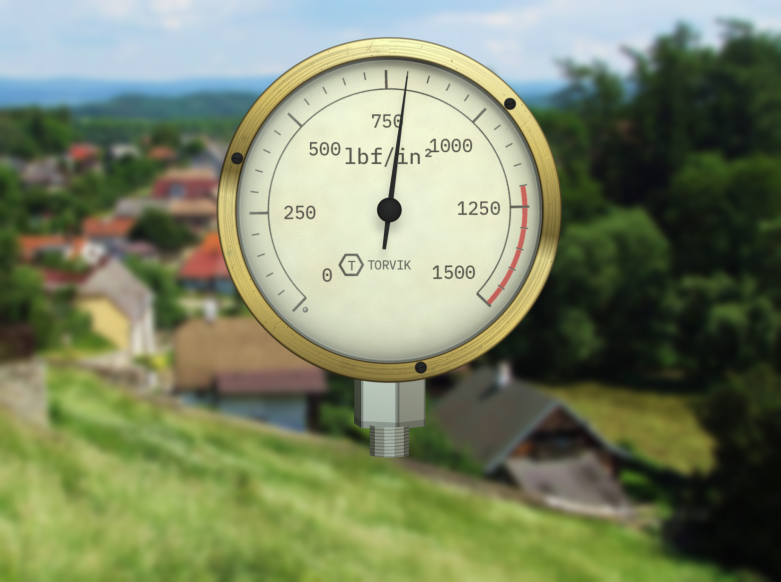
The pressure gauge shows 800,psi
